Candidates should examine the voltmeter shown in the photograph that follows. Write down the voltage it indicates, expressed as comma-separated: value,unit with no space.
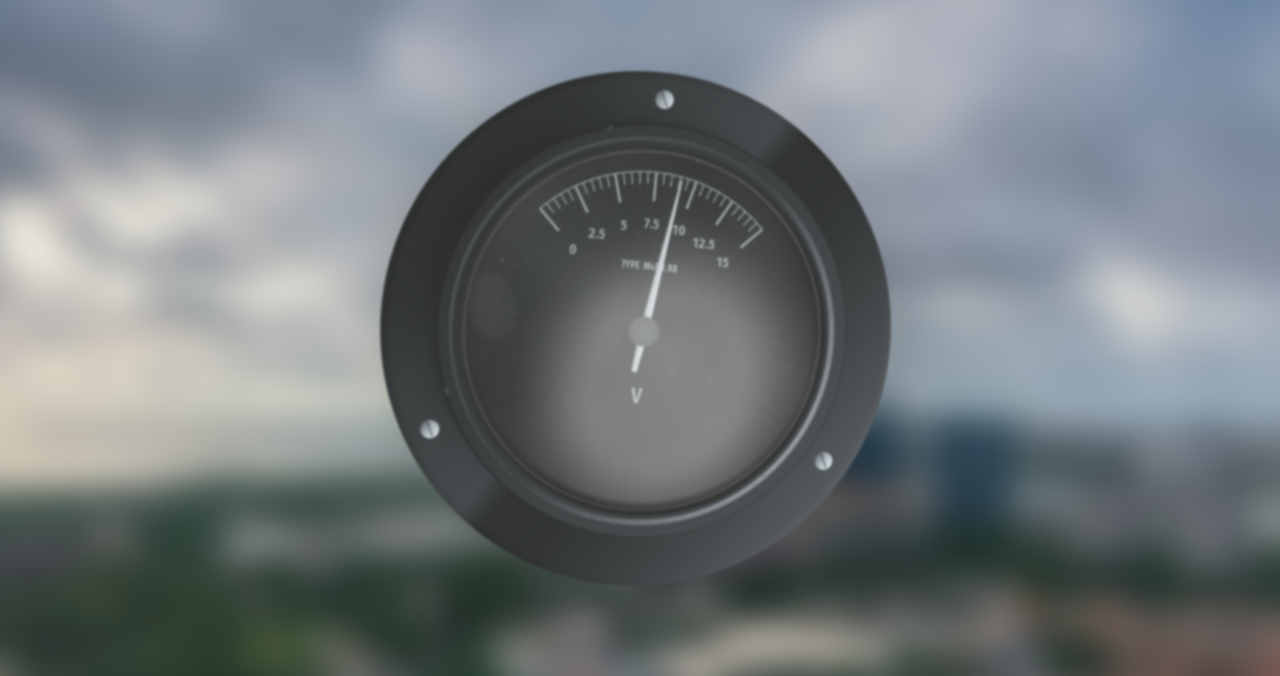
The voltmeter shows 9,V
